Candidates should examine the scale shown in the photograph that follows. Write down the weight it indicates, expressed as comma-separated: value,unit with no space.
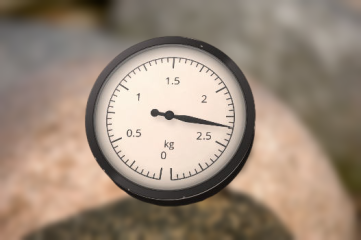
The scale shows 2.35,kg
